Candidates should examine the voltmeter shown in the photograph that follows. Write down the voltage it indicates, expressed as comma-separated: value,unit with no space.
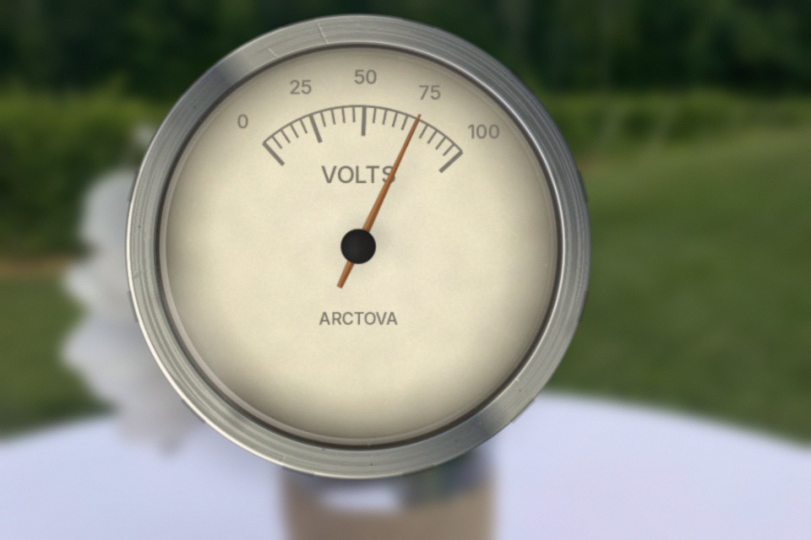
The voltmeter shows 75,V
